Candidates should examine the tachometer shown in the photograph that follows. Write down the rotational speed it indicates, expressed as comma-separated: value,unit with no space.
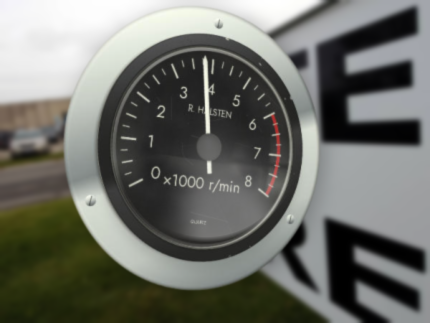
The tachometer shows 3750,rpm
